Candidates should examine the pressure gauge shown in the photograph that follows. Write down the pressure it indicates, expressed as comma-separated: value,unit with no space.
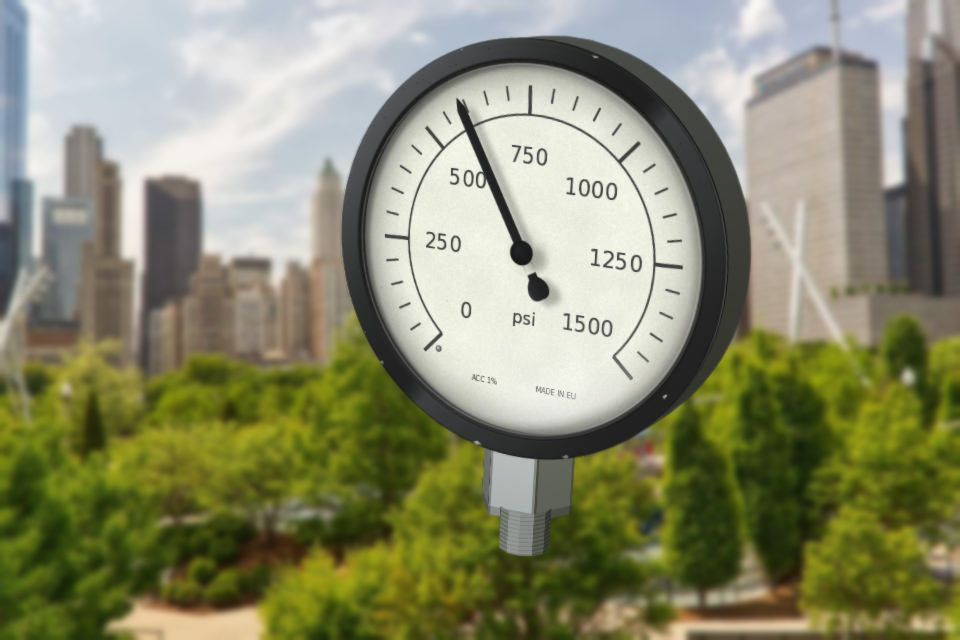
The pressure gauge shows 600,psi
